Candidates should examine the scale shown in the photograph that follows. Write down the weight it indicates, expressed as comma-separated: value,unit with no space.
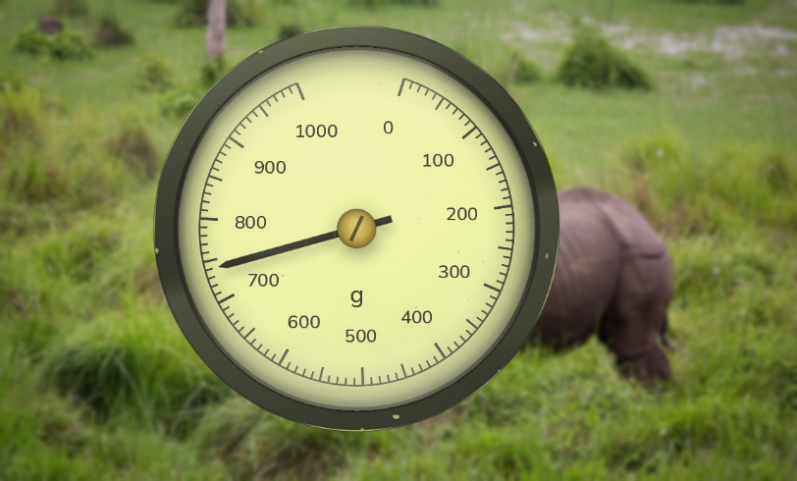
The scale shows 740,g
